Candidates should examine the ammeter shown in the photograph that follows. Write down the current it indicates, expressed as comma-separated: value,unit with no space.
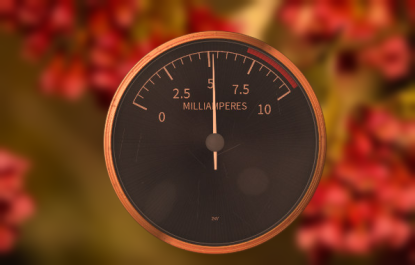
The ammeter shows 5.25,mA
